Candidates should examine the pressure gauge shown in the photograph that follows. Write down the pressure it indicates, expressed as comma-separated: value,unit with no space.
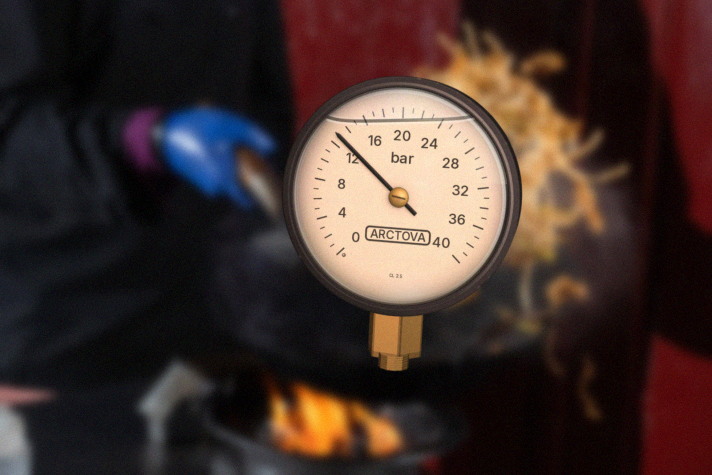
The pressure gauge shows 13,bar
